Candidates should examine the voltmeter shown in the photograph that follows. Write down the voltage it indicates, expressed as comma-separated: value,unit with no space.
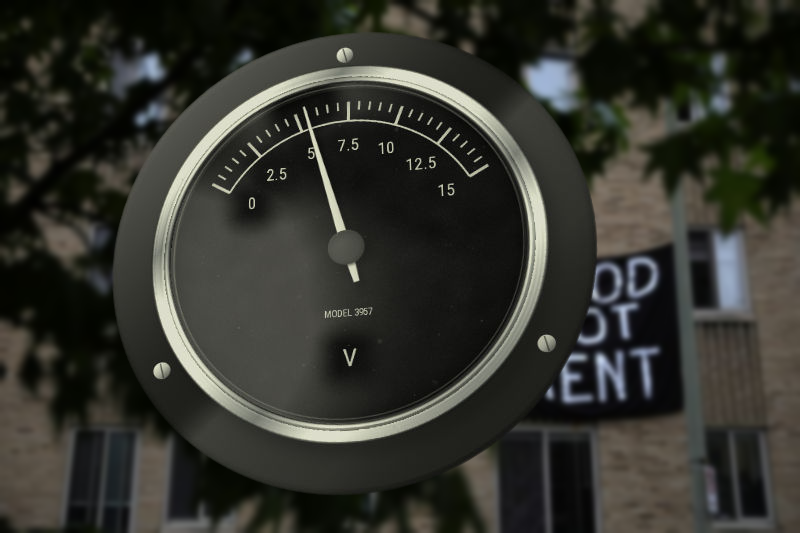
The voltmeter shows 5.5,V
